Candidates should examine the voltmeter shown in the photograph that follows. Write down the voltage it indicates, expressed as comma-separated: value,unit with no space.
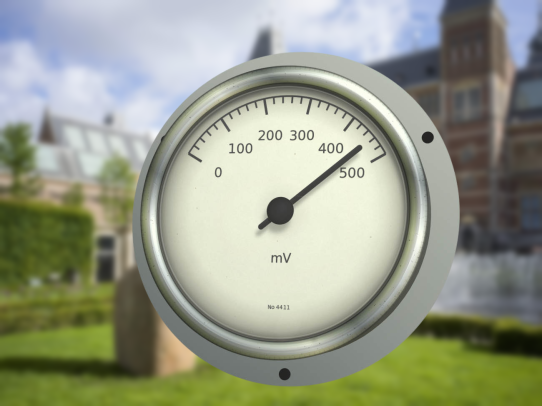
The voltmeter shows 460,mV
